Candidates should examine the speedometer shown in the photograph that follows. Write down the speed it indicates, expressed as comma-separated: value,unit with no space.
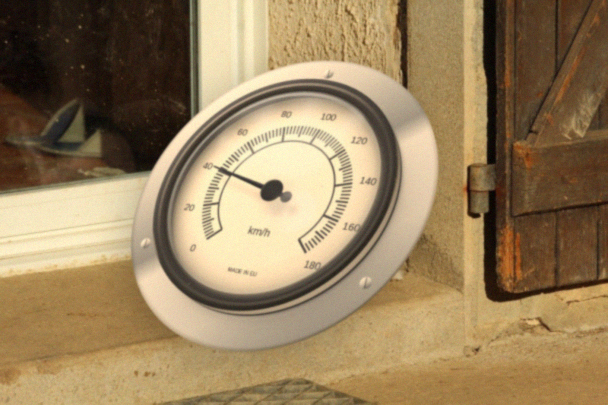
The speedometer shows 40,km/h
